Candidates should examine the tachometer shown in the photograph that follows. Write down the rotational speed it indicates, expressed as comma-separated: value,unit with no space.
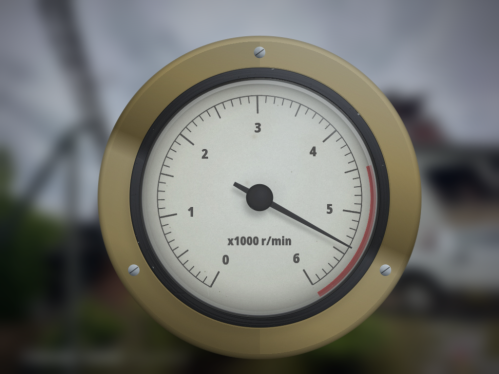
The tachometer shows 5400,rpm
